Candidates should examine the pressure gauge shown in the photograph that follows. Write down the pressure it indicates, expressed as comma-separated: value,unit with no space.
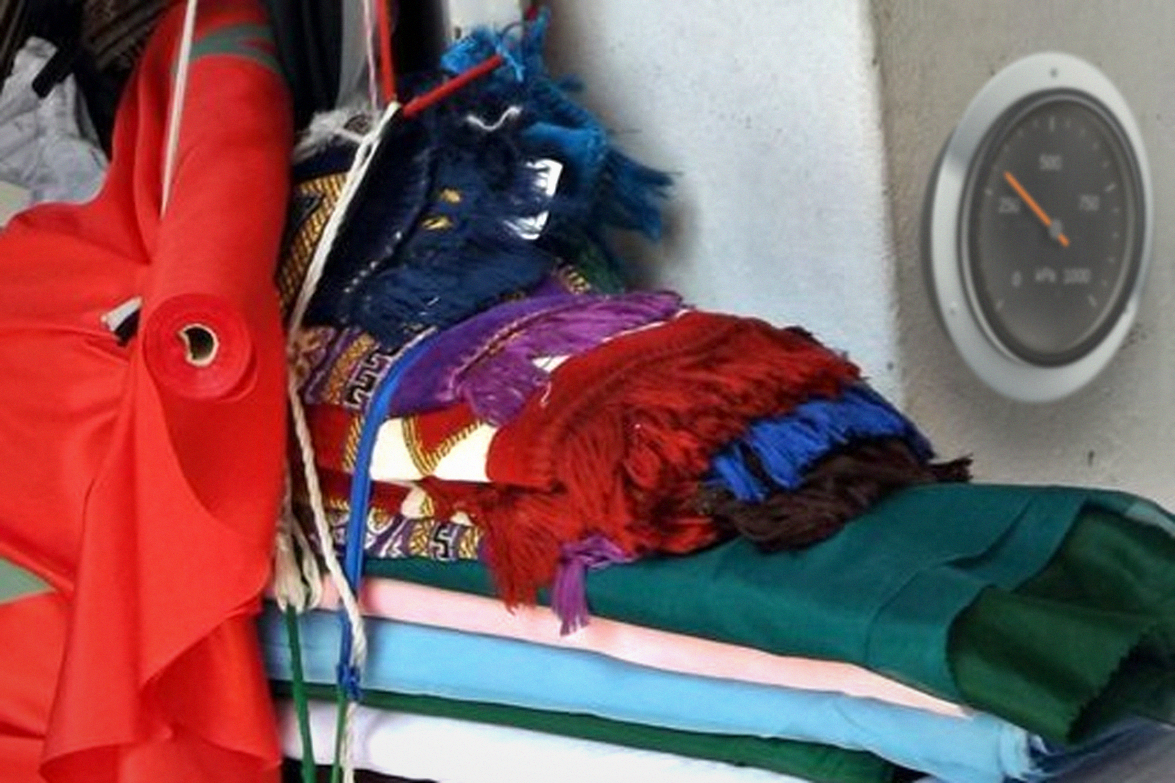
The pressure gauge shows 300,kPa
